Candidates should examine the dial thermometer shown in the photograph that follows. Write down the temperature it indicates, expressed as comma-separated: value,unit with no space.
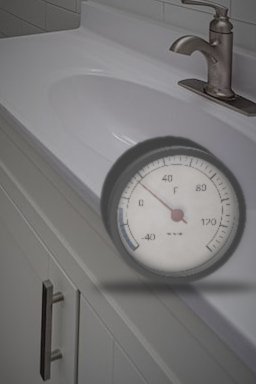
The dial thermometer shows 16,°F
